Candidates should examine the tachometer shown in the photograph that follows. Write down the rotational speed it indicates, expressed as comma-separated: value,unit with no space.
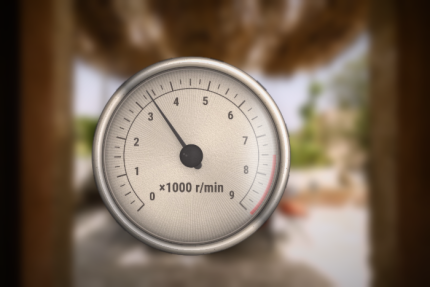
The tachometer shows 3375,rpm
